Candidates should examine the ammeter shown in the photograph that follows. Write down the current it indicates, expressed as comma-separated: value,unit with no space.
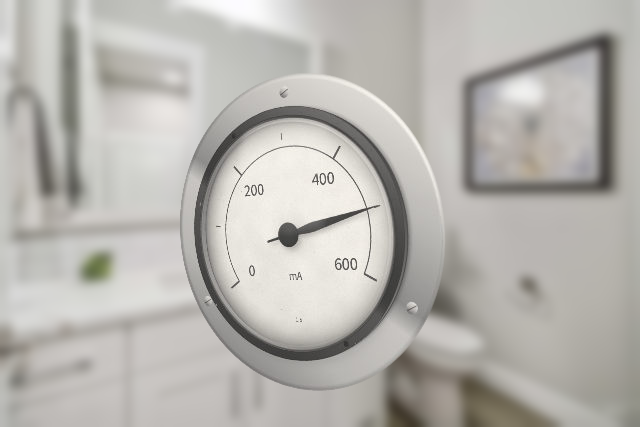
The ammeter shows 500,mA
